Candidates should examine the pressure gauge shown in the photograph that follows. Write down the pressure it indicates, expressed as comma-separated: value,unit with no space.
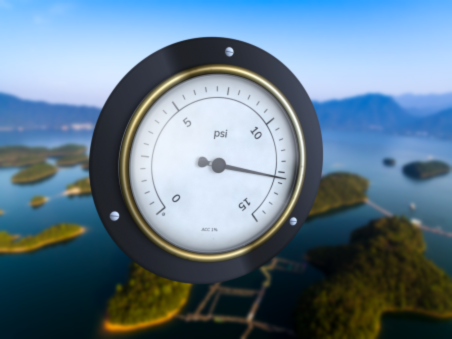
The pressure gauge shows 12.75,psi
